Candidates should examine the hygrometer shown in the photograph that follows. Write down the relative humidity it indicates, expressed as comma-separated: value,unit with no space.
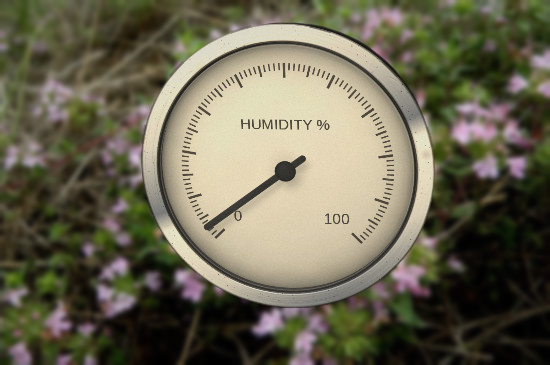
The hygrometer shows 3,%
